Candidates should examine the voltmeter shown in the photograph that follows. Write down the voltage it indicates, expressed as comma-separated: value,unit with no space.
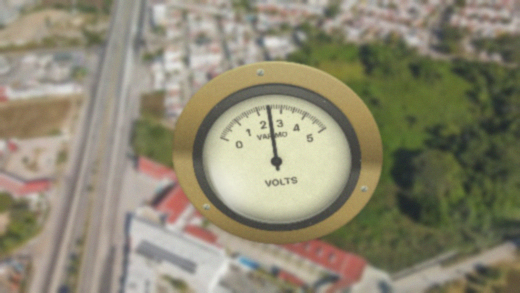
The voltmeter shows 2.5,V
